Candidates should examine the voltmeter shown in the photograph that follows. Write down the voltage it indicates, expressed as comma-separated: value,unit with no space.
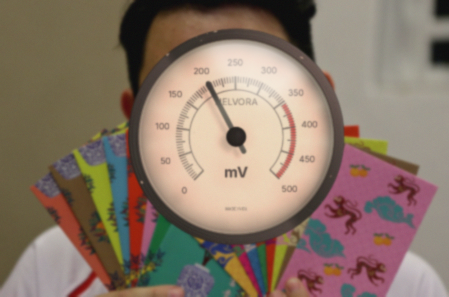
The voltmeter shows 200,mV
